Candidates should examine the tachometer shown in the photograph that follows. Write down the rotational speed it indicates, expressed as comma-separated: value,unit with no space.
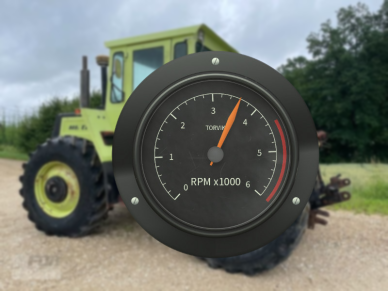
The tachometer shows 3600,rpm
